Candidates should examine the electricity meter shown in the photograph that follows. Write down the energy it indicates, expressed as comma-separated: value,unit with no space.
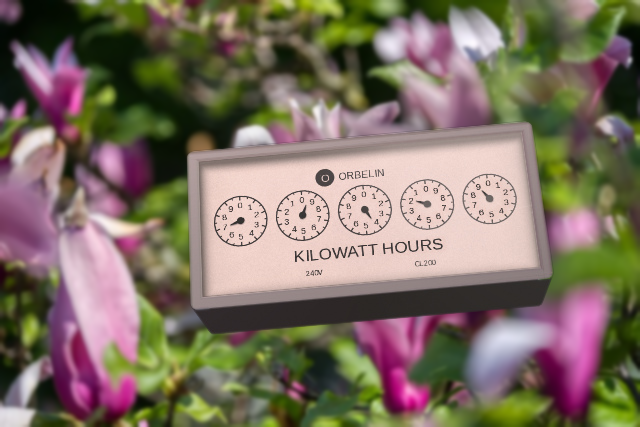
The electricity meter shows 69419,kWh
